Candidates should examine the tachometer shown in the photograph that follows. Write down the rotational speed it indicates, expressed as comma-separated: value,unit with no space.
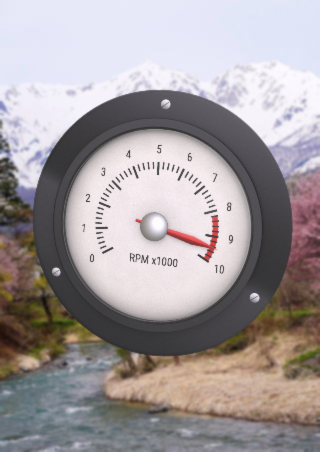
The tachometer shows 9400,rpm
